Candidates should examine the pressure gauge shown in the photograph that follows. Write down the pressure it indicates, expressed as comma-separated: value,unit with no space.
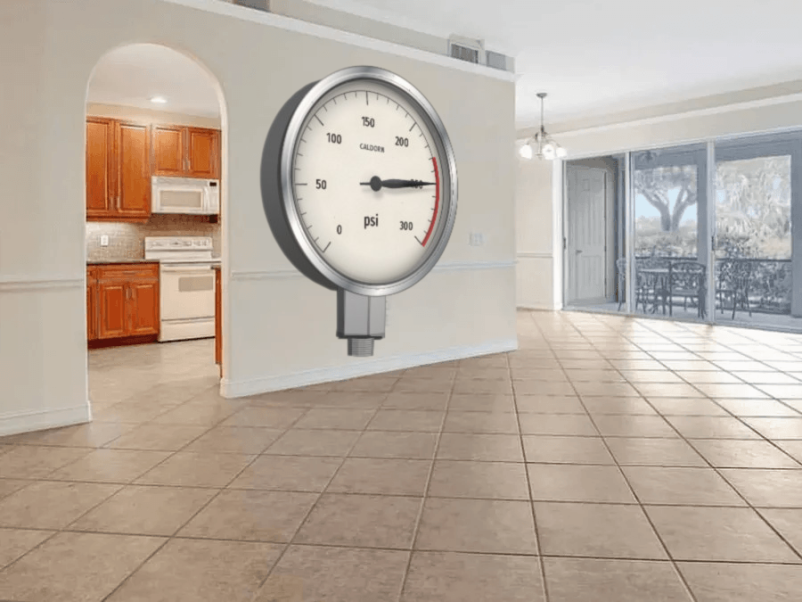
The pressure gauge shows 250,psi
